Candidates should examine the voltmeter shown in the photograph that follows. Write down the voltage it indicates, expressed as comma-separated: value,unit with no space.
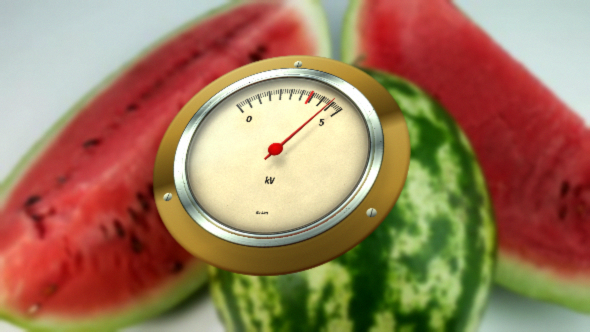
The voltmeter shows 4.5,kV
